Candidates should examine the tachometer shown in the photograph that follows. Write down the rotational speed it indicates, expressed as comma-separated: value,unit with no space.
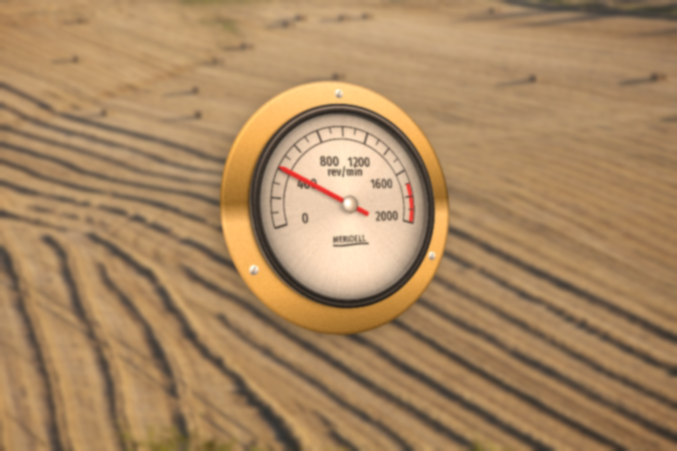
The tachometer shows 400,rpm
